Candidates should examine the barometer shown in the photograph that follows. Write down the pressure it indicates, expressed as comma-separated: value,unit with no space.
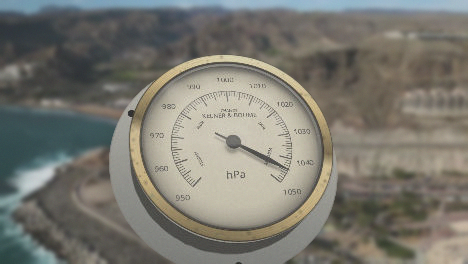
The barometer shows 1045,hPa
